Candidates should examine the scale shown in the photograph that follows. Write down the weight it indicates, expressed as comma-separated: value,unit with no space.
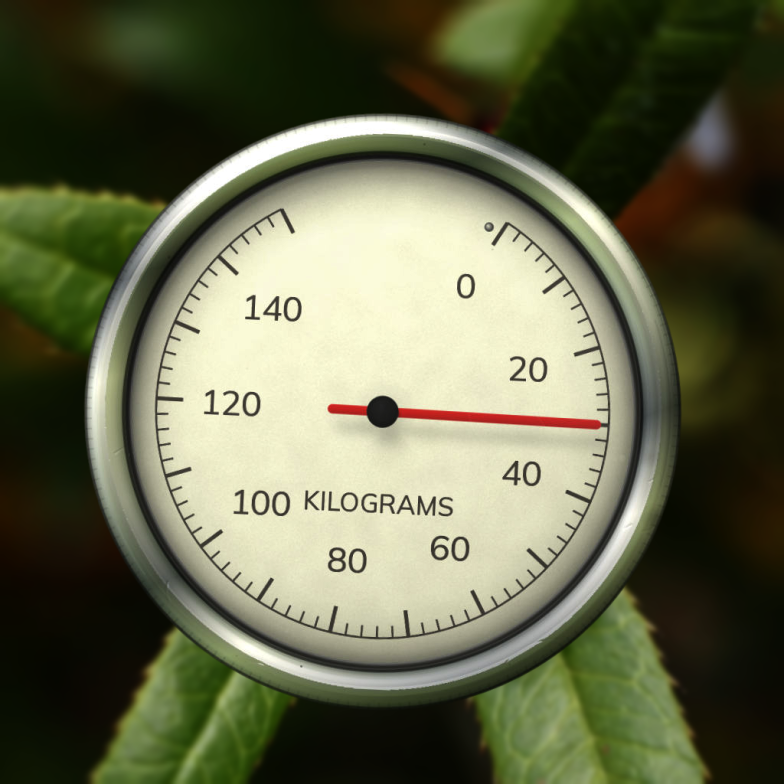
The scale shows 30,kg
